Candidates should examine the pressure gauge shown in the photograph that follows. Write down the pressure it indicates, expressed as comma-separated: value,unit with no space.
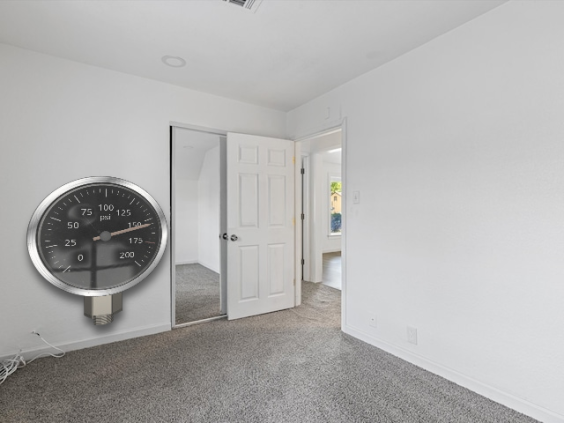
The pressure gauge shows 155,psi
